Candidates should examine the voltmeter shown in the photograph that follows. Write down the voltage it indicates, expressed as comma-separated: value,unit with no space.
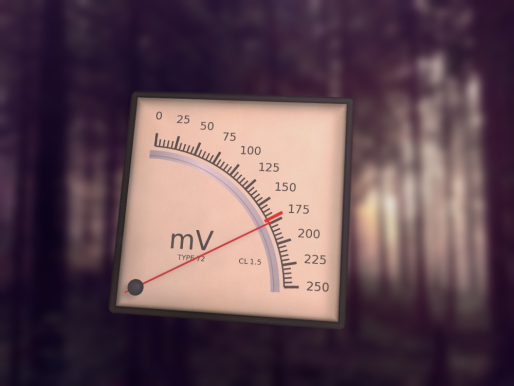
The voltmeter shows 175,mV
